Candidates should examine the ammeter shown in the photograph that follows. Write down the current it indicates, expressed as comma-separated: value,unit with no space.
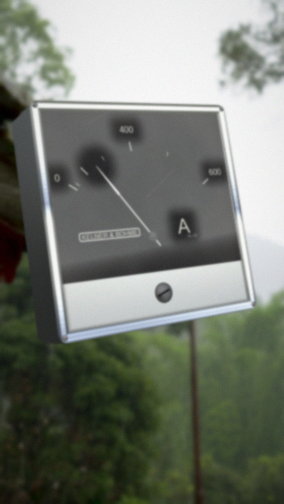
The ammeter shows 250,A
